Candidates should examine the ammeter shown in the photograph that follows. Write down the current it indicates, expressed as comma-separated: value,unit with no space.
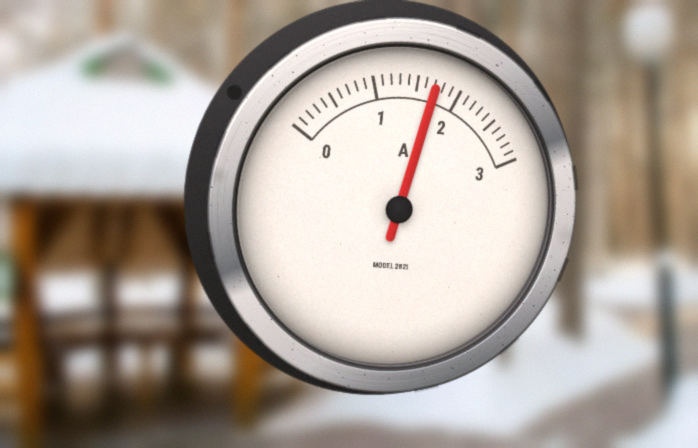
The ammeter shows 1.7,A
